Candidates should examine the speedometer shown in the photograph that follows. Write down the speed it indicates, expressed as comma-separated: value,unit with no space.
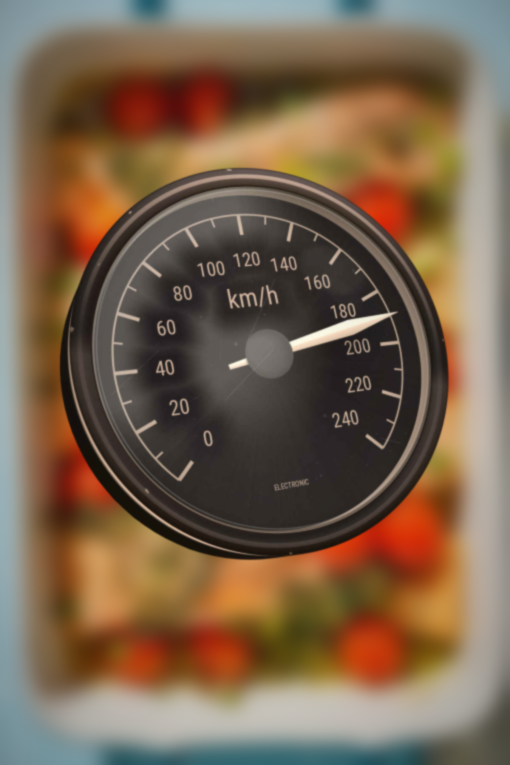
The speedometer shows 190,km/h
